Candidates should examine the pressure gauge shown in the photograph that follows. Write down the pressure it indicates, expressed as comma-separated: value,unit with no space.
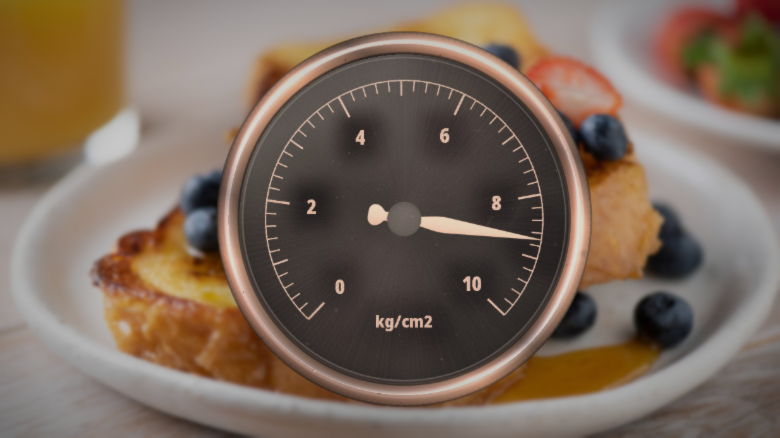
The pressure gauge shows 8.7,kg/cm²
